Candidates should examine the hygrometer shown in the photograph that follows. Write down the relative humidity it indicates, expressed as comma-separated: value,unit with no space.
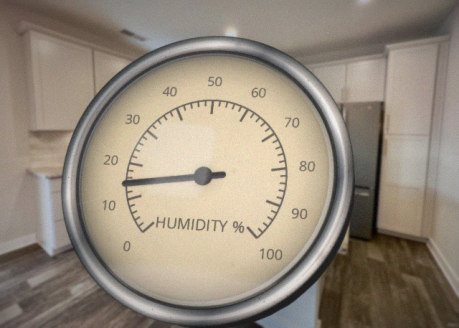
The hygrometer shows 14,%
